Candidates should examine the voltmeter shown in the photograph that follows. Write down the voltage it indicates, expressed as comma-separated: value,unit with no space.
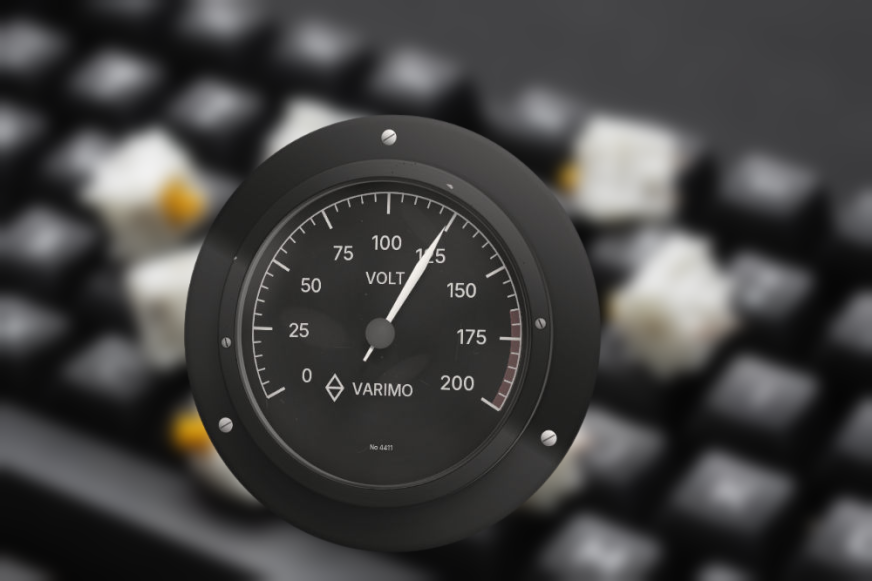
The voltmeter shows 125,V
